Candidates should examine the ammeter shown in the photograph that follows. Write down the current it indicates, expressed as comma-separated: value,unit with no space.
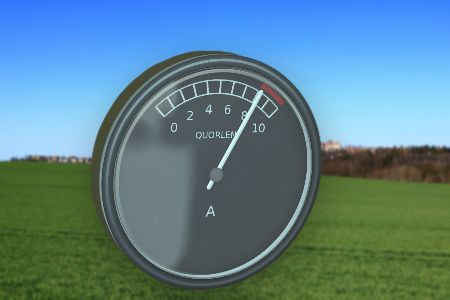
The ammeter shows 8,A
